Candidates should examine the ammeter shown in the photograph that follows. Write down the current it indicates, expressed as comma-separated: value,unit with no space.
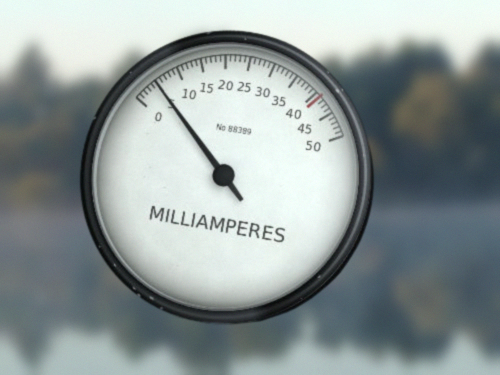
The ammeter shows 5,mA
